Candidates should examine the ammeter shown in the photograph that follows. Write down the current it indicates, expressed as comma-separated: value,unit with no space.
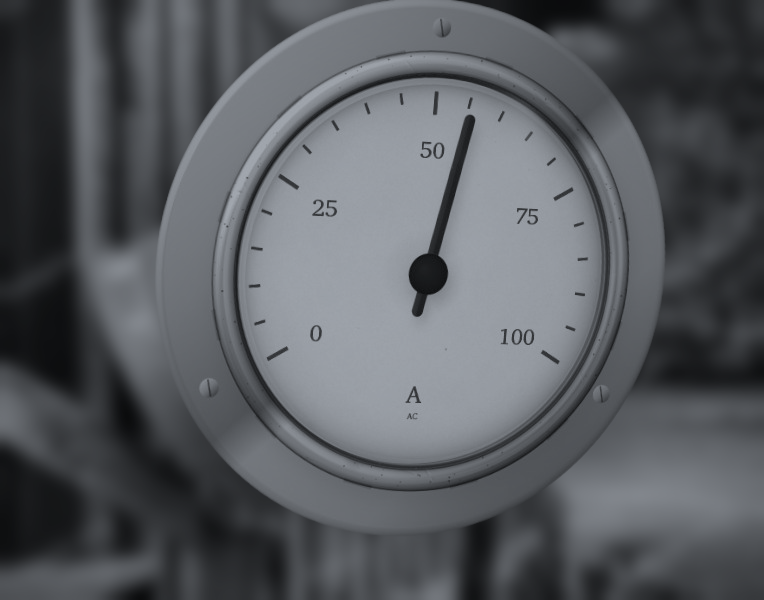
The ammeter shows 55,A
